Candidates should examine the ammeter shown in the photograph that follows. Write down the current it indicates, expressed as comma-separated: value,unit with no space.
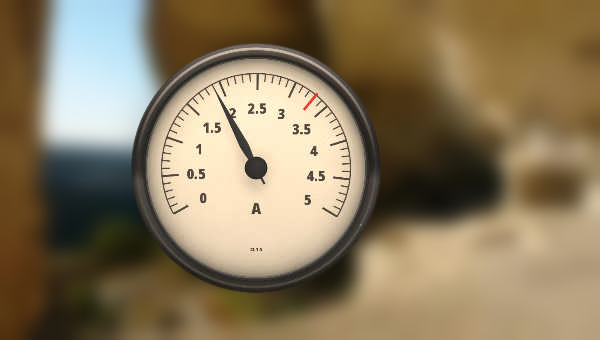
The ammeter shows 1.9,A
